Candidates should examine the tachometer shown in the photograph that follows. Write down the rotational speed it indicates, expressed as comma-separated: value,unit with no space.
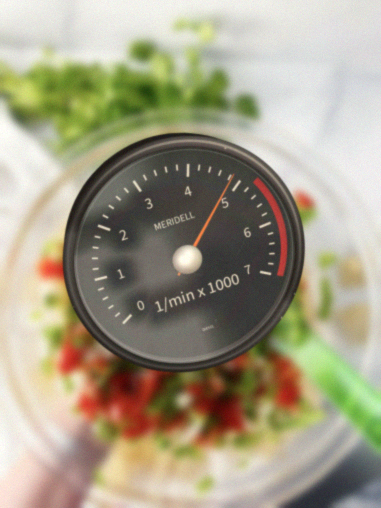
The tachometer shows 4800,rpm
